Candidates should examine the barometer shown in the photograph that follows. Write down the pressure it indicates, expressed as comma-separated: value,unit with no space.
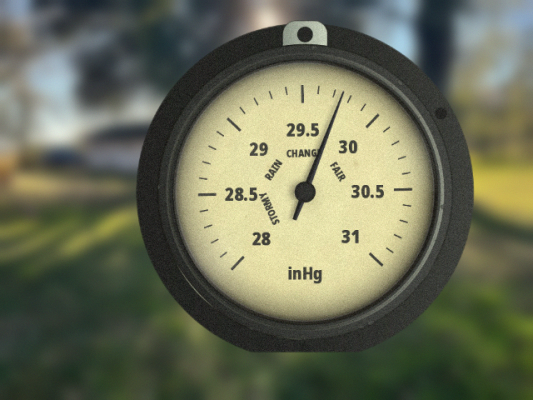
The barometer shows 29.75,inHg
